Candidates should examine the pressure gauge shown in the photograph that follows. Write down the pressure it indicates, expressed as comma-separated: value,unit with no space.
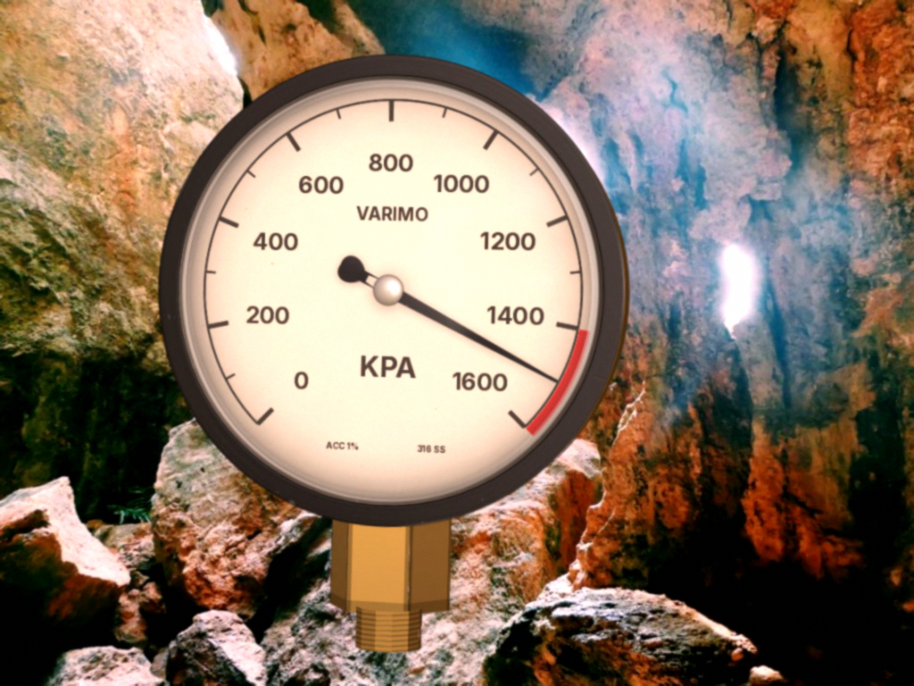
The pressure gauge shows 1500,kPa
